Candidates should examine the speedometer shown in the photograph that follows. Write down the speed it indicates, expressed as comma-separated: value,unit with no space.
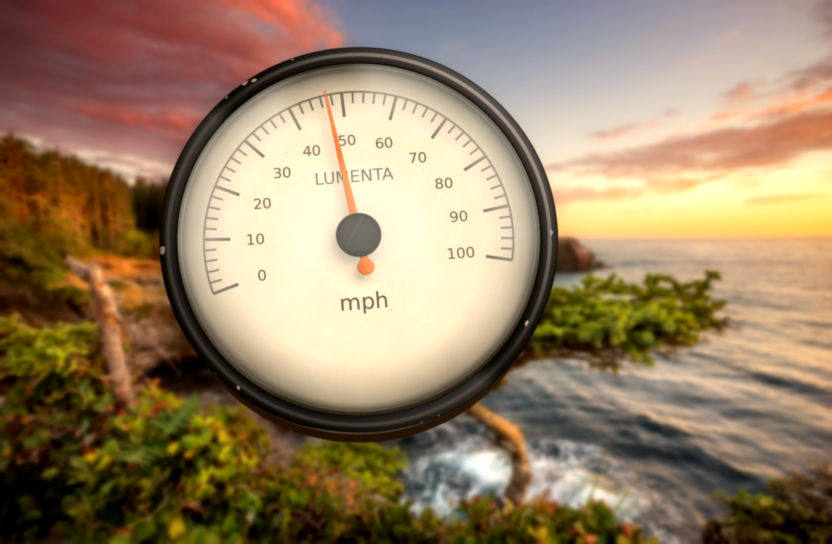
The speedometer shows 47,mph
